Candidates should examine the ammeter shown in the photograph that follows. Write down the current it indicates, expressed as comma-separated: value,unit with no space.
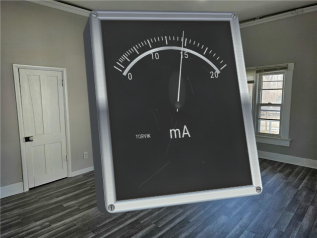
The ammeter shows 14.5,mA
